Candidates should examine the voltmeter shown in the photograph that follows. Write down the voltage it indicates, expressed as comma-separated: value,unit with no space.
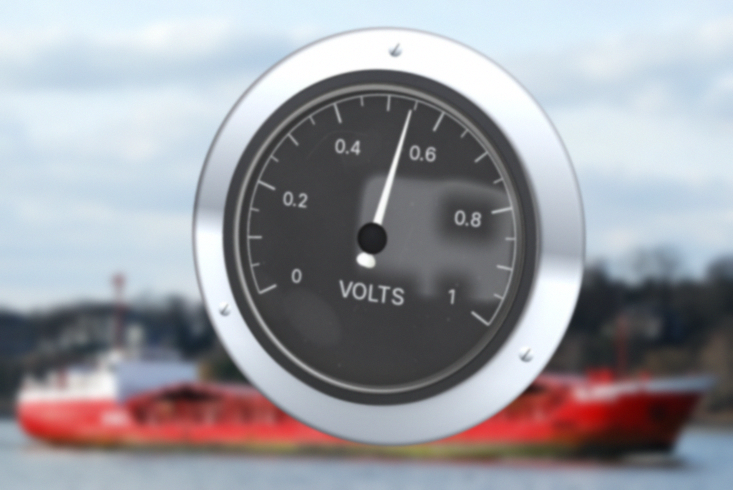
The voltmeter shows 0.55,V
